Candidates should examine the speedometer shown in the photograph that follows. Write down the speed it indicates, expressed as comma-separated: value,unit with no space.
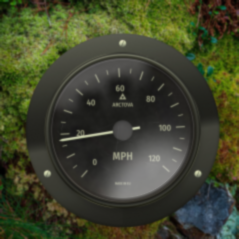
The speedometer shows 17.5,mph
